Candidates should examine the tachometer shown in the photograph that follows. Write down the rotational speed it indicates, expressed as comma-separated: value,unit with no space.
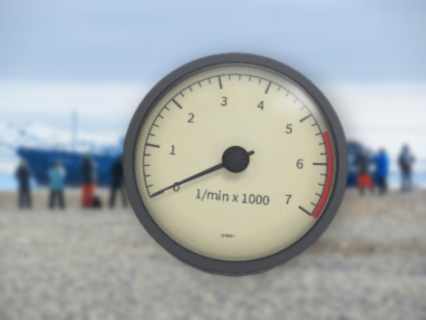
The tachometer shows 0,rpm
